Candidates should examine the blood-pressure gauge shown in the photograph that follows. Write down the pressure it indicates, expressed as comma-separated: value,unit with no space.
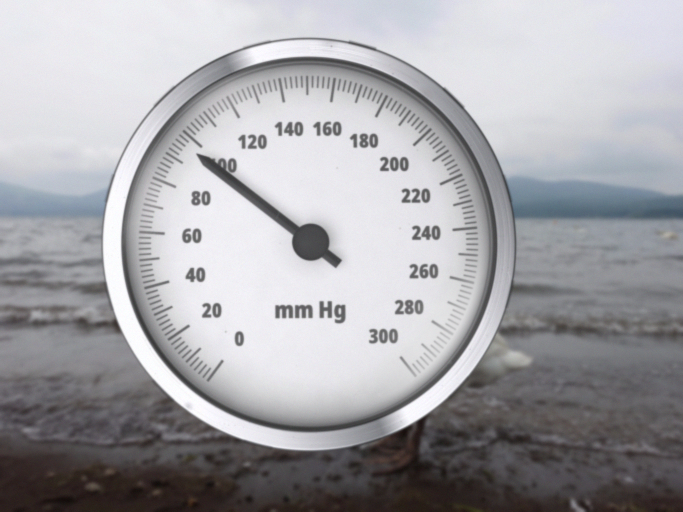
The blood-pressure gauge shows 96,mmHg
